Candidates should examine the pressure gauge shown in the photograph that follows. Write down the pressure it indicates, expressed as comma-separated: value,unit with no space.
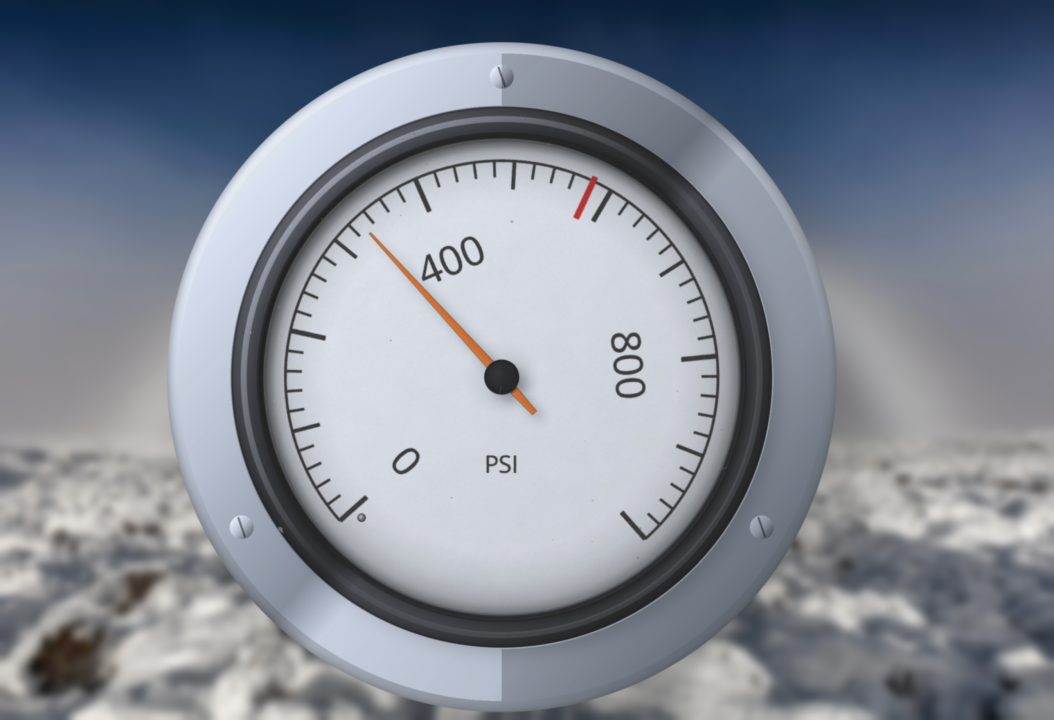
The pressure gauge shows 330,psi
